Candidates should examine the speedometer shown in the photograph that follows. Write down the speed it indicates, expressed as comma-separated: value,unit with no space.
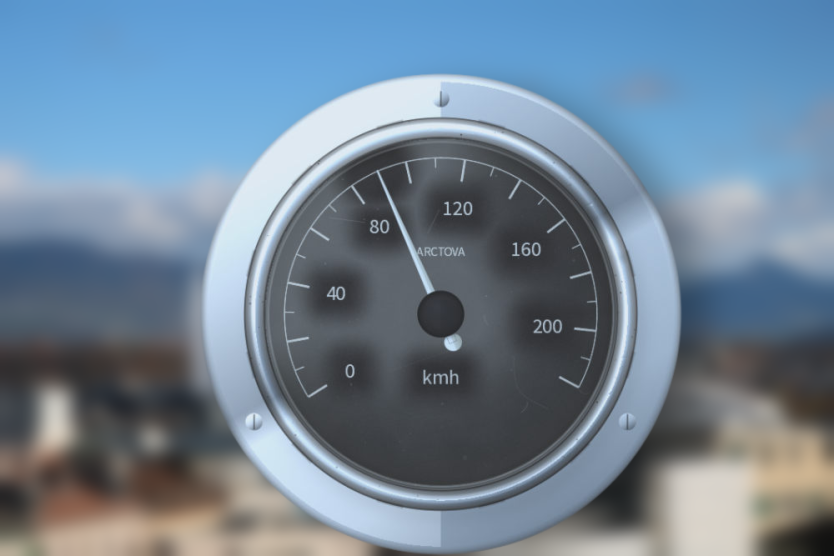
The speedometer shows 90,km/h
